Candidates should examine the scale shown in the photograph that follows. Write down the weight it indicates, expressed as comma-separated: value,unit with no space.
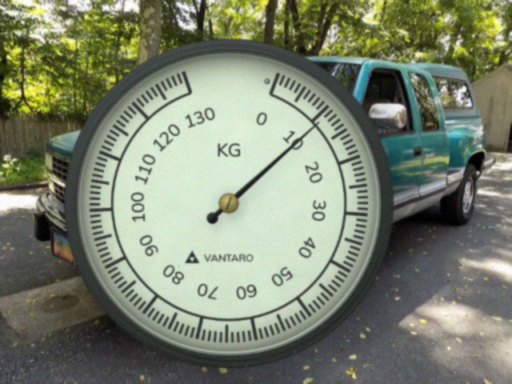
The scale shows 11,kg
